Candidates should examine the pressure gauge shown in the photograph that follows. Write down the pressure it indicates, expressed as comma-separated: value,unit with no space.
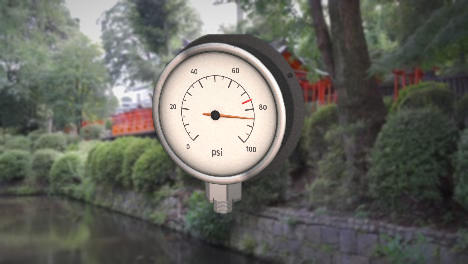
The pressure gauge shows 85,psi
